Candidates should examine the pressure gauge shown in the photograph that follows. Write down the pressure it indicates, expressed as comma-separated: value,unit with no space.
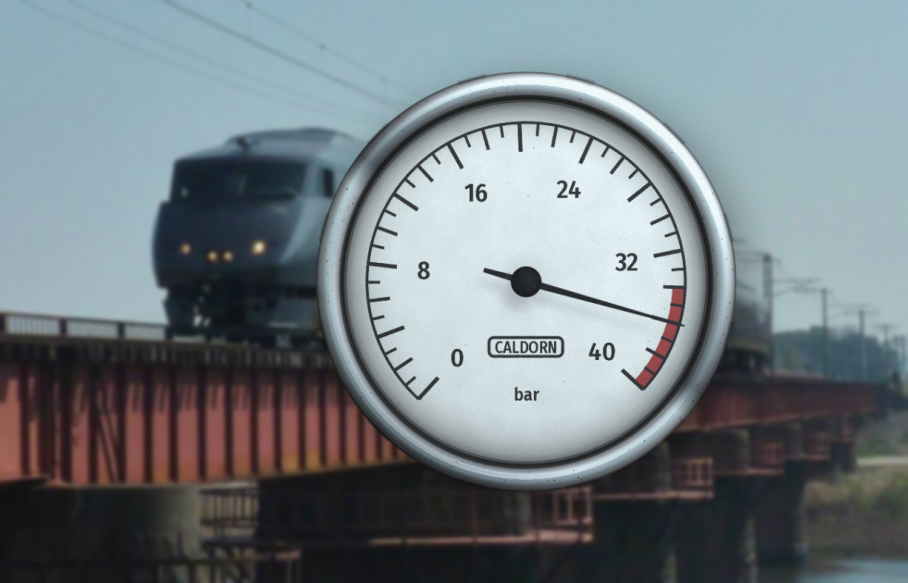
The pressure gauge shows 36,bar
